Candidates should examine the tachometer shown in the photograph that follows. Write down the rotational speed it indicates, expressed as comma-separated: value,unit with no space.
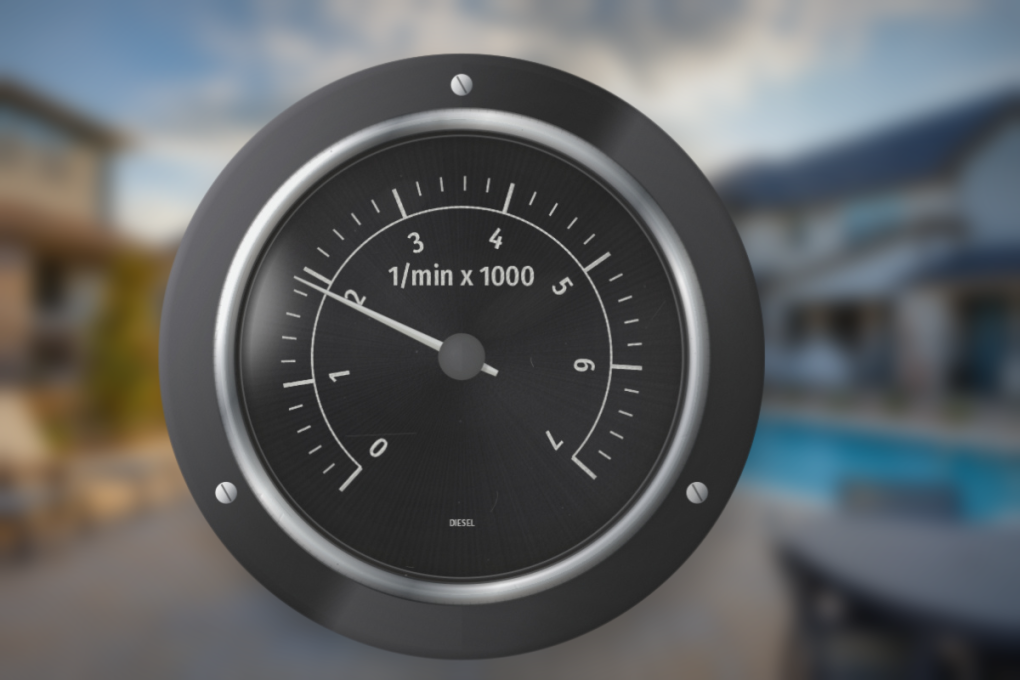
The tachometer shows 1900,rpm
